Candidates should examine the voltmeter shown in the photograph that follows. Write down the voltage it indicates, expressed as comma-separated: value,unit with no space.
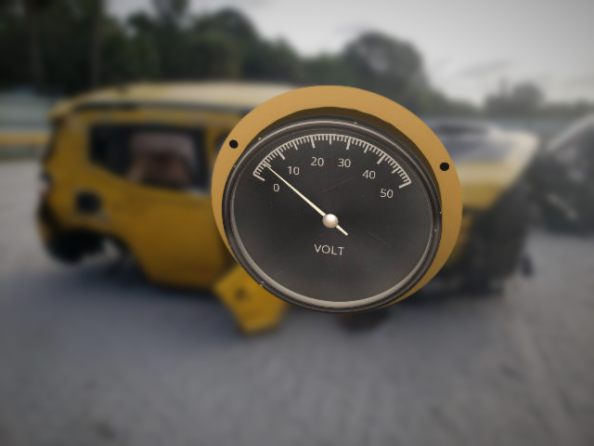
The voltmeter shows 5,V
